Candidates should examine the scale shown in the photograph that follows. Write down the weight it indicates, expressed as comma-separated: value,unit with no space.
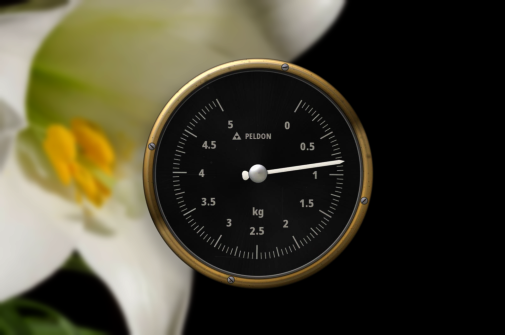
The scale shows 0.85,kg
